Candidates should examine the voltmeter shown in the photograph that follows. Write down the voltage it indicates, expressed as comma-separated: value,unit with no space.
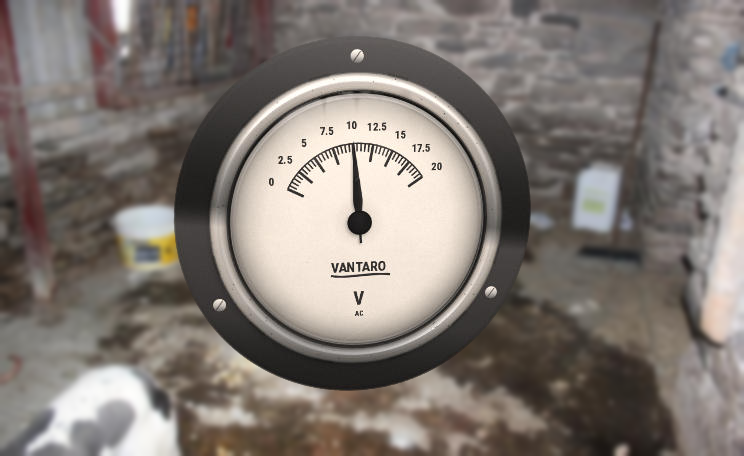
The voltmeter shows 10,V
